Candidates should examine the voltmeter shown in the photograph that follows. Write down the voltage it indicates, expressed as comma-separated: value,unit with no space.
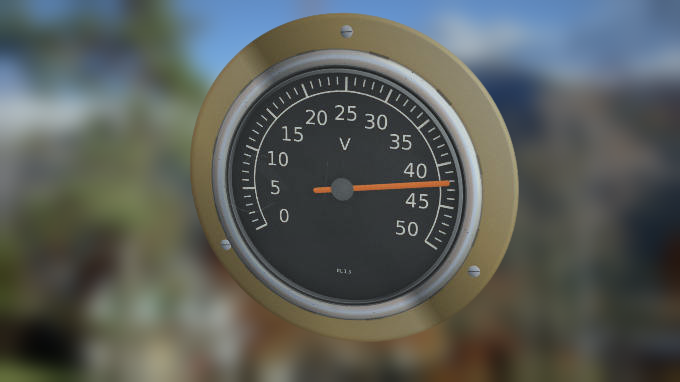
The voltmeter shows 42,V
